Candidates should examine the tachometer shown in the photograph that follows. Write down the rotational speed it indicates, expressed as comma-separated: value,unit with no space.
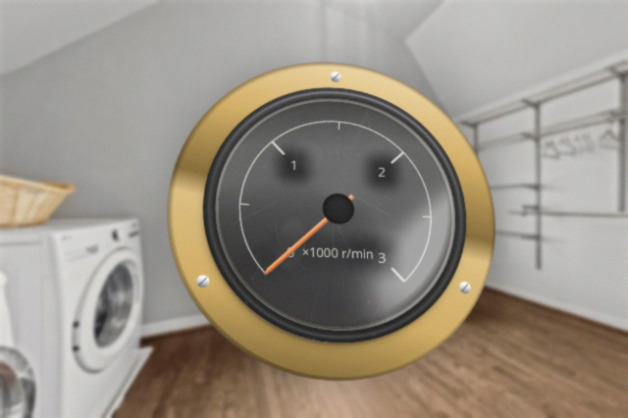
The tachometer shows 0,rpm
